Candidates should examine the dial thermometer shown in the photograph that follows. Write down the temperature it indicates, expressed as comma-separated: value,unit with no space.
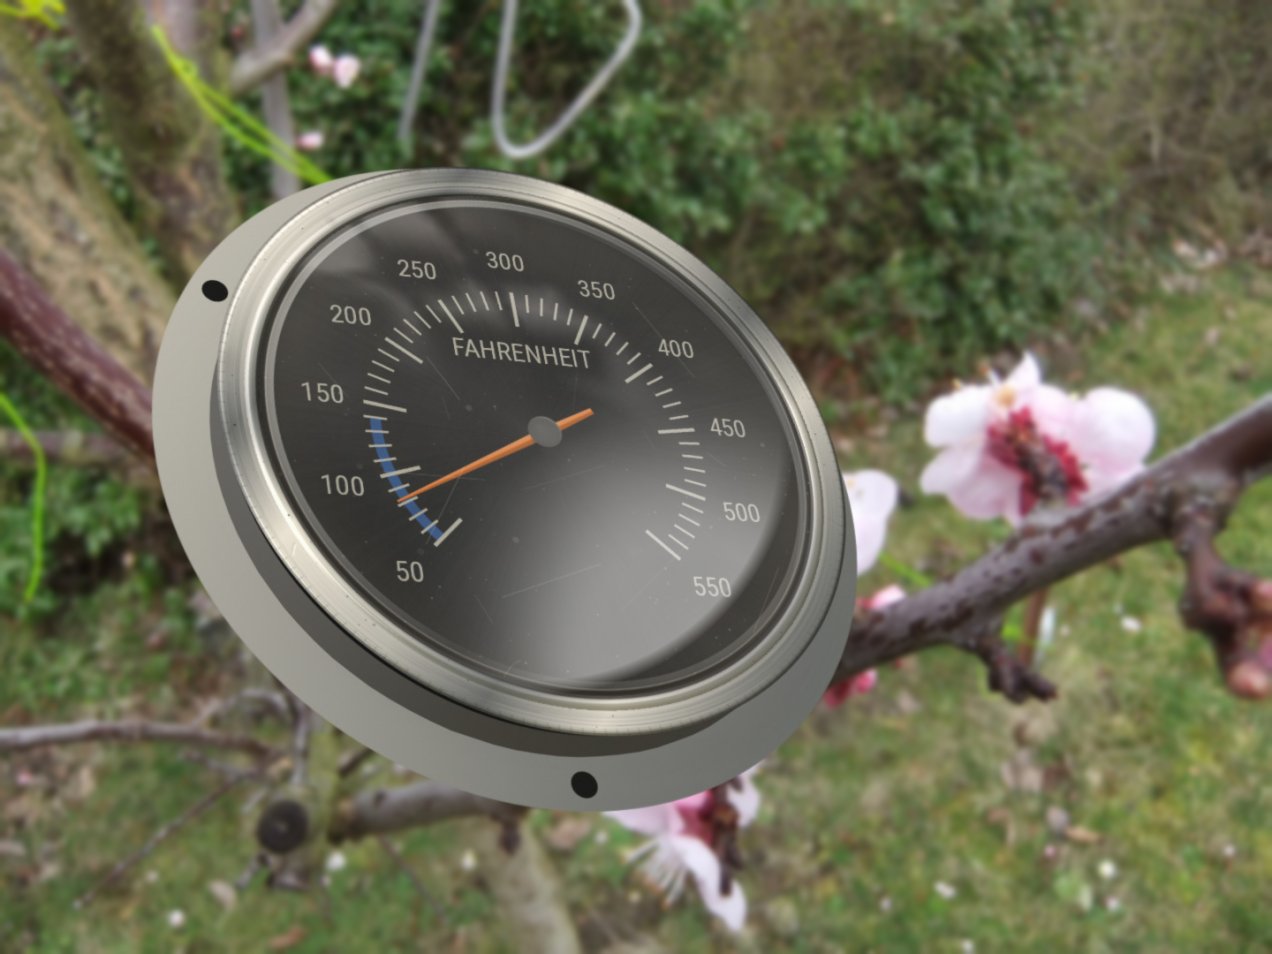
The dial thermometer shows 80,°F
